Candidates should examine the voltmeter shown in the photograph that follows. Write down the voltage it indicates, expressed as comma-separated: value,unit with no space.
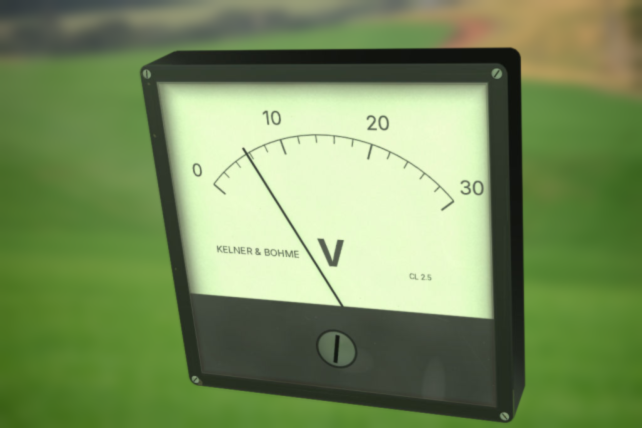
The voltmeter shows 6,V
